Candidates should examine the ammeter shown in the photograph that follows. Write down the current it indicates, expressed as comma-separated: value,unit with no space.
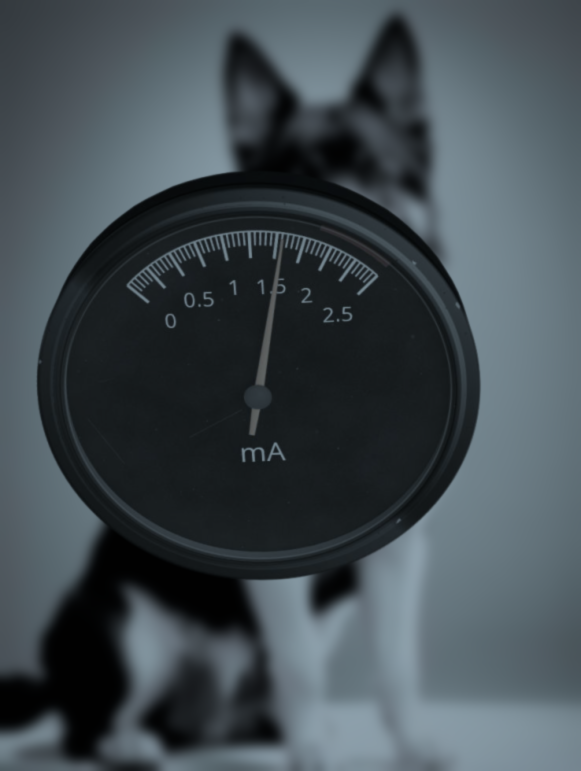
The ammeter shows 1.55,mA
